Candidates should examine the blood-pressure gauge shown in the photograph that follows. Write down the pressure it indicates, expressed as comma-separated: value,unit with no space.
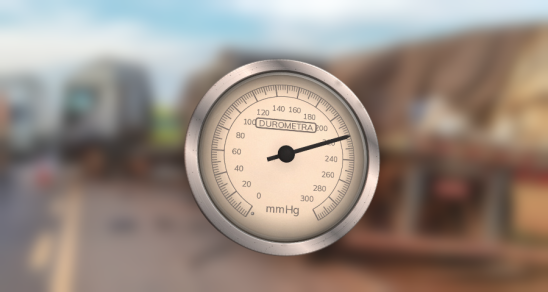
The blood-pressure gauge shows 220,mmHg
